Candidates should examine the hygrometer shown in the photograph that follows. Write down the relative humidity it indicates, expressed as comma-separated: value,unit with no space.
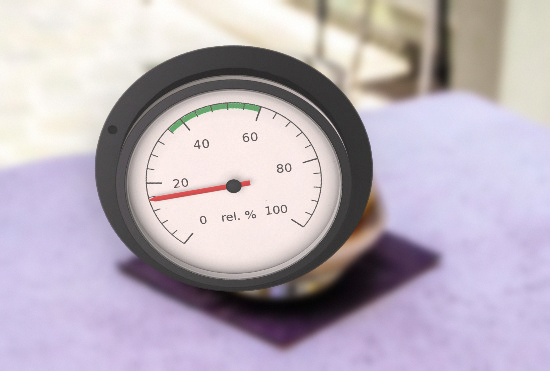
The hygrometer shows 16,%
